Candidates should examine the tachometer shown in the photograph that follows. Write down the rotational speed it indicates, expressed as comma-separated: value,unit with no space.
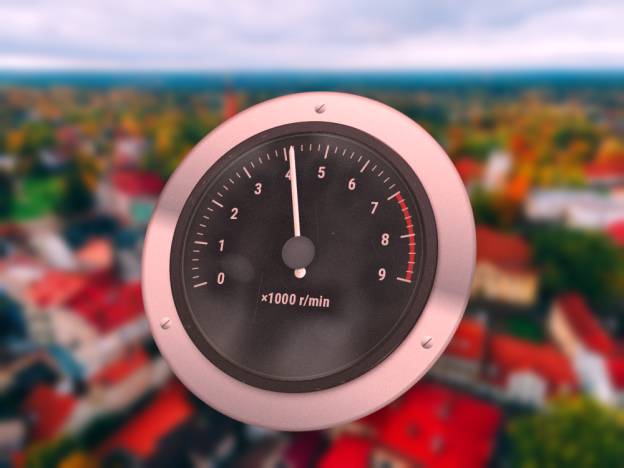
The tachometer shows 4200,rpm
